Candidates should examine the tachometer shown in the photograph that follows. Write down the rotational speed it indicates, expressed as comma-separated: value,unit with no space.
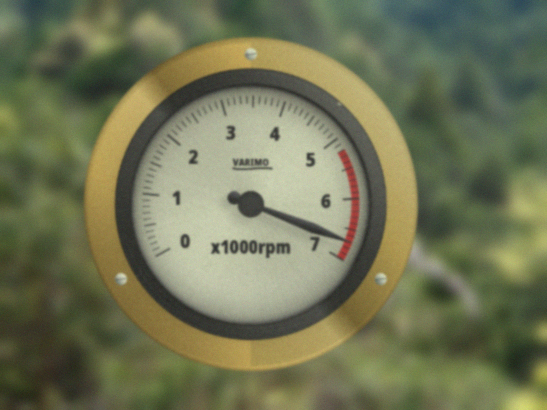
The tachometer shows 6700,rpm
